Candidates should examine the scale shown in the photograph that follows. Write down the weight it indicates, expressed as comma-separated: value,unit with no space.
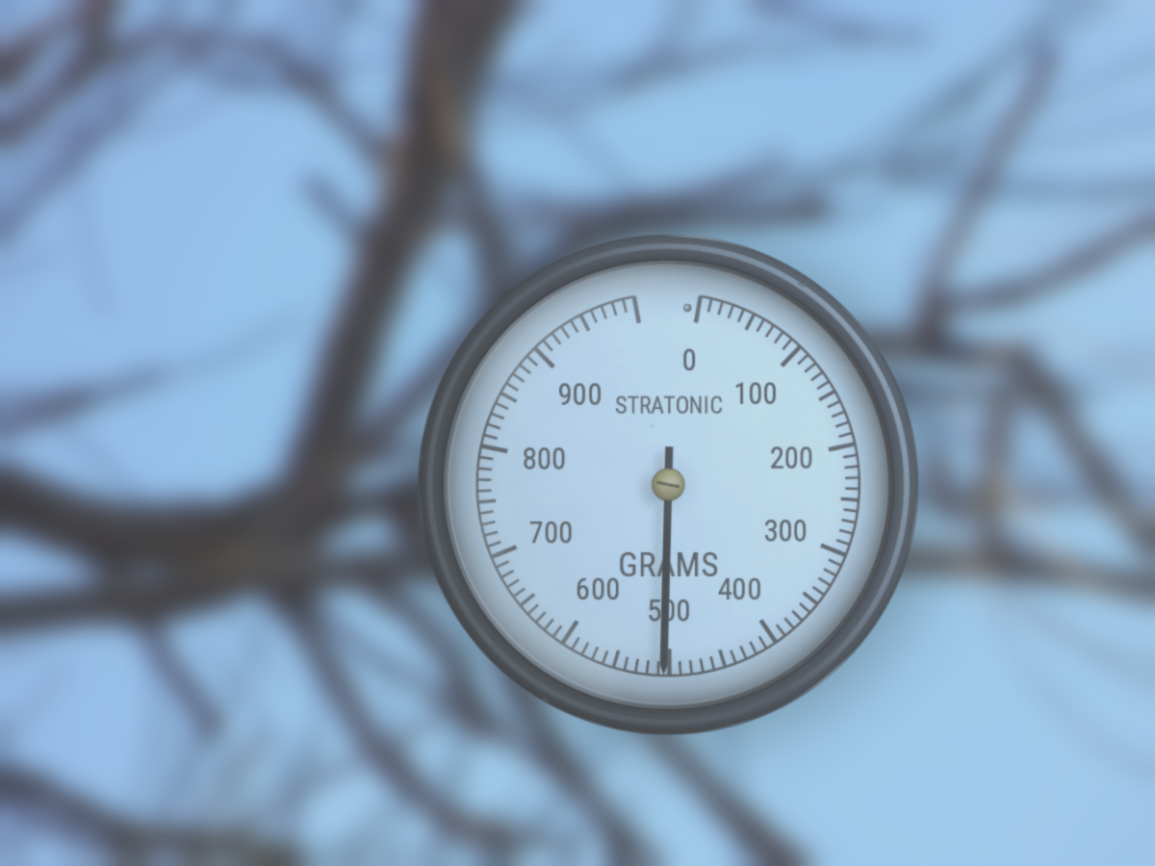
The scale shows 505,g
